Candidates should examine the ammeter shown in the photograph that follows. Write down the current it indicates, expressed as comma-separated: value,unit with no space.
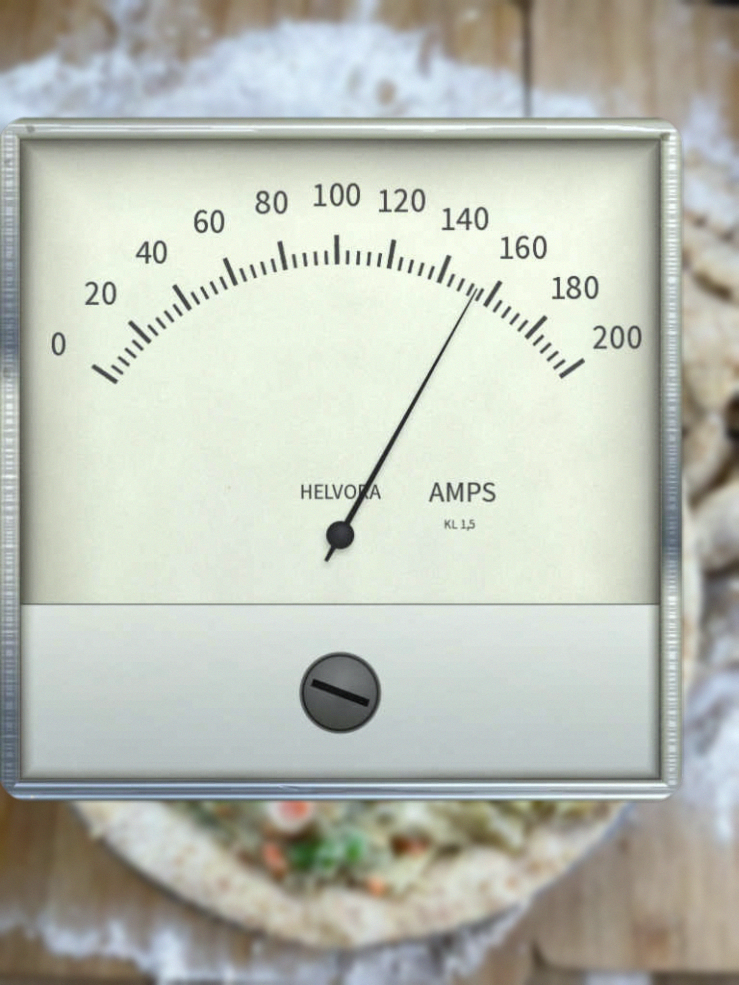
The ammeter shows 154,A
